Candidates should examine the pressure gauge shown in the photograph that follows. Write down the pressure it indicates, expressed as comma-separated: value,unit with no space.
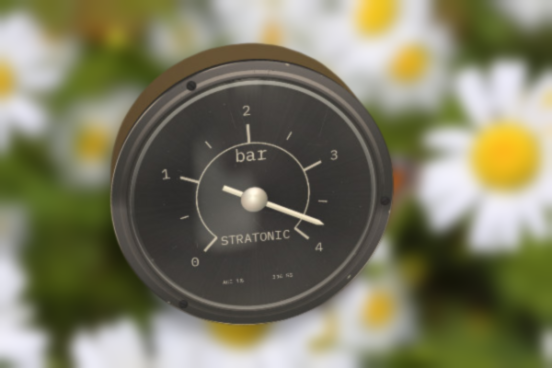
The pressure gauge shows 3.75,bar
